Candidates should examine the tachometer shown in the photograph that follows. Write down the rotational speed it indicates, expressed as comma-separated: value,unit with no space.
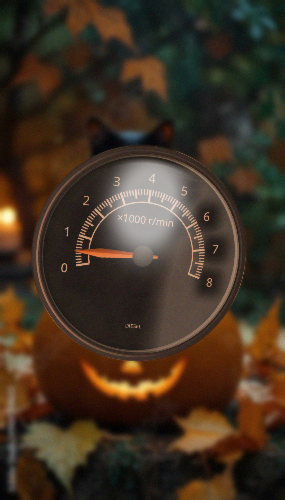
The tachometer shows 500,rpm
